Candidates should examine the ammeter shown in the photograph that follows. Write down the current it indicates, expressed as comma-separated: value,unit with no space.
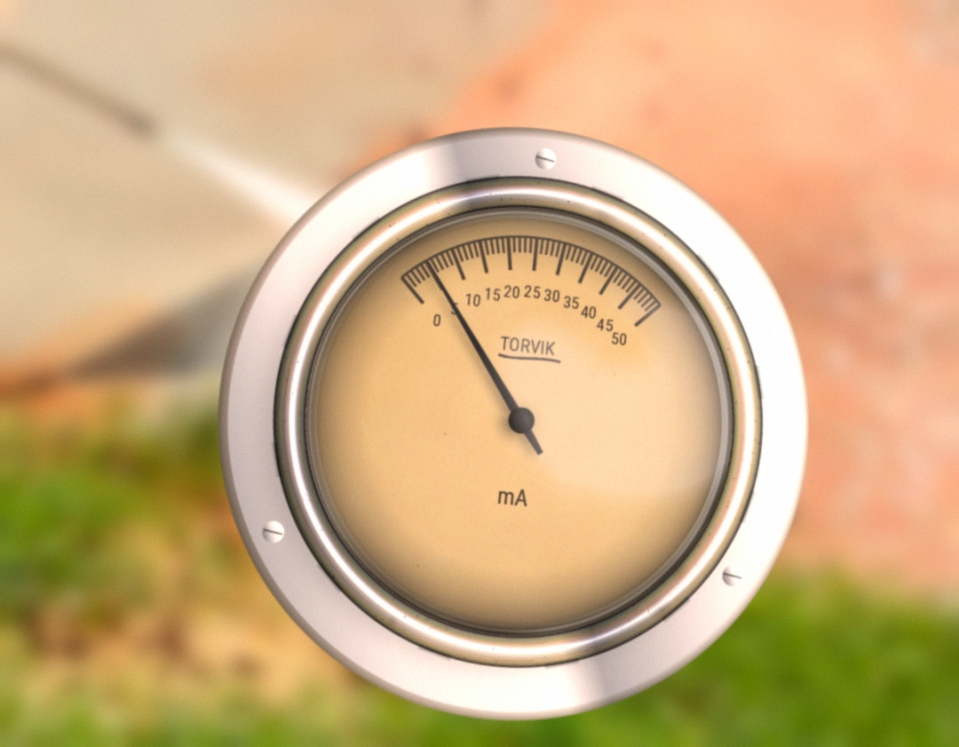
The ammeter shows 5,mA
